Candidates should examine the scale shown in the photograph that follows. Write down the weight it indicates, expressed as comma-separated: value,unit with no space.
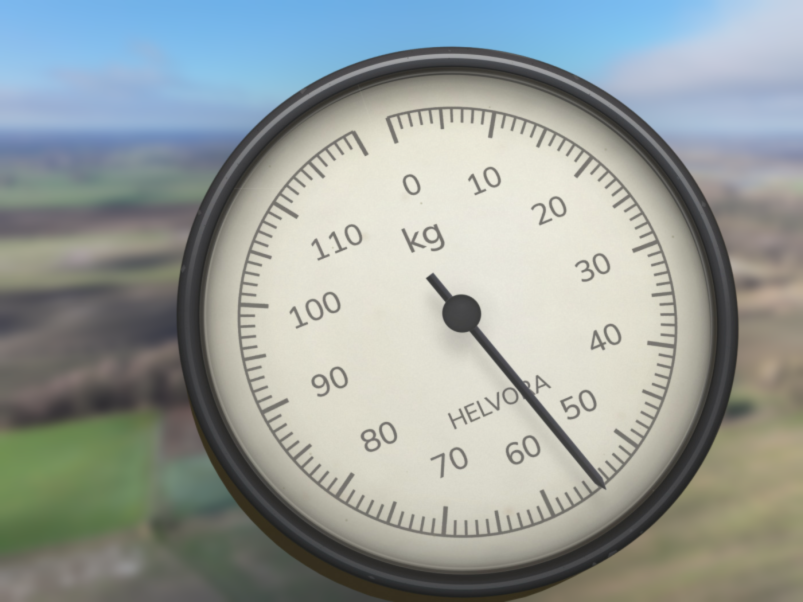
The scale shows 55,kg
